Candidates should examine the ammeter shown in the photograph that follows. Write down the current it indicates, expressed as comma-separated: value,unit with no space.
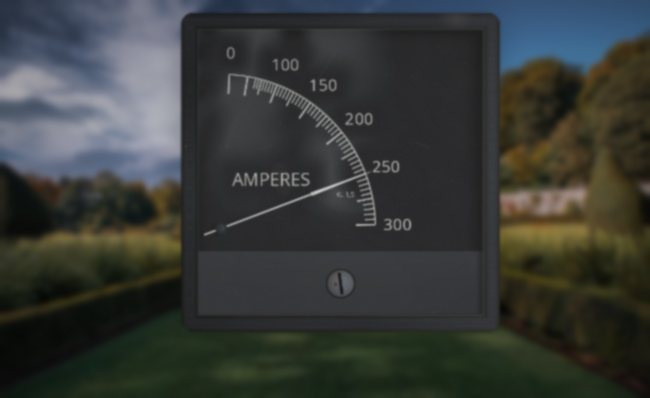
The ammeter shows 250,A
